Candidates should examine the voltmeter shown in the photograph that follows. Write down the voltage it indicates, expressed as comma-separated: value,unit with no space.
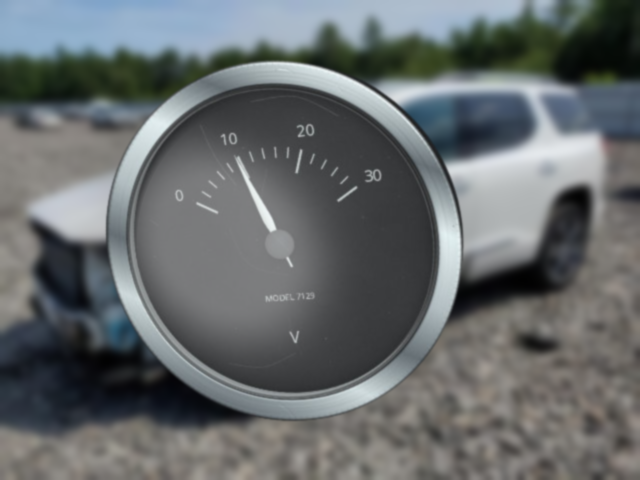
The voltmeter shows 10,V
